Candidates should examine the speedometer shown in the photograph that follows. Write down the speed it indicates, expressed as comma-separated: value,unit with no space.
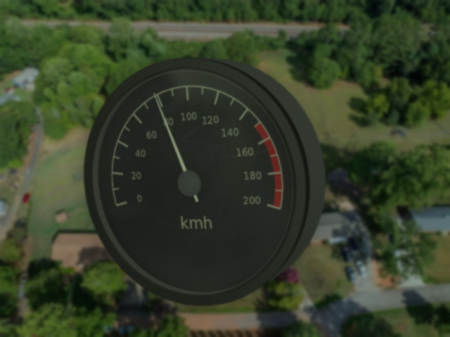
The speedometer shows 80,km/h
